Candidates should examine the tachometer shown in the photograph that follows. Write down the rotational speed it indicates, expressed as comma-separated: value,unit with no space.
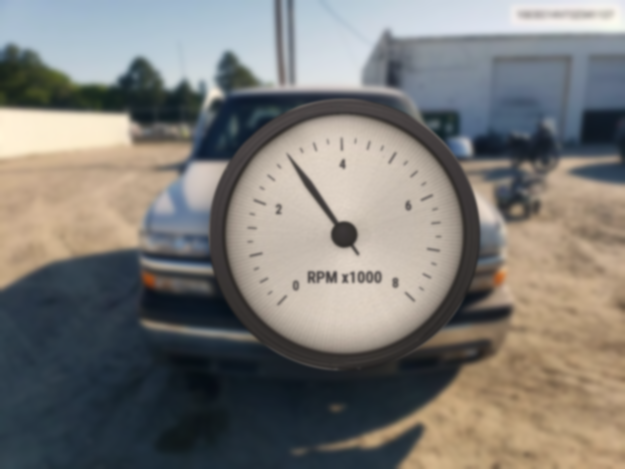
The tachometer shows 3000,rpm
